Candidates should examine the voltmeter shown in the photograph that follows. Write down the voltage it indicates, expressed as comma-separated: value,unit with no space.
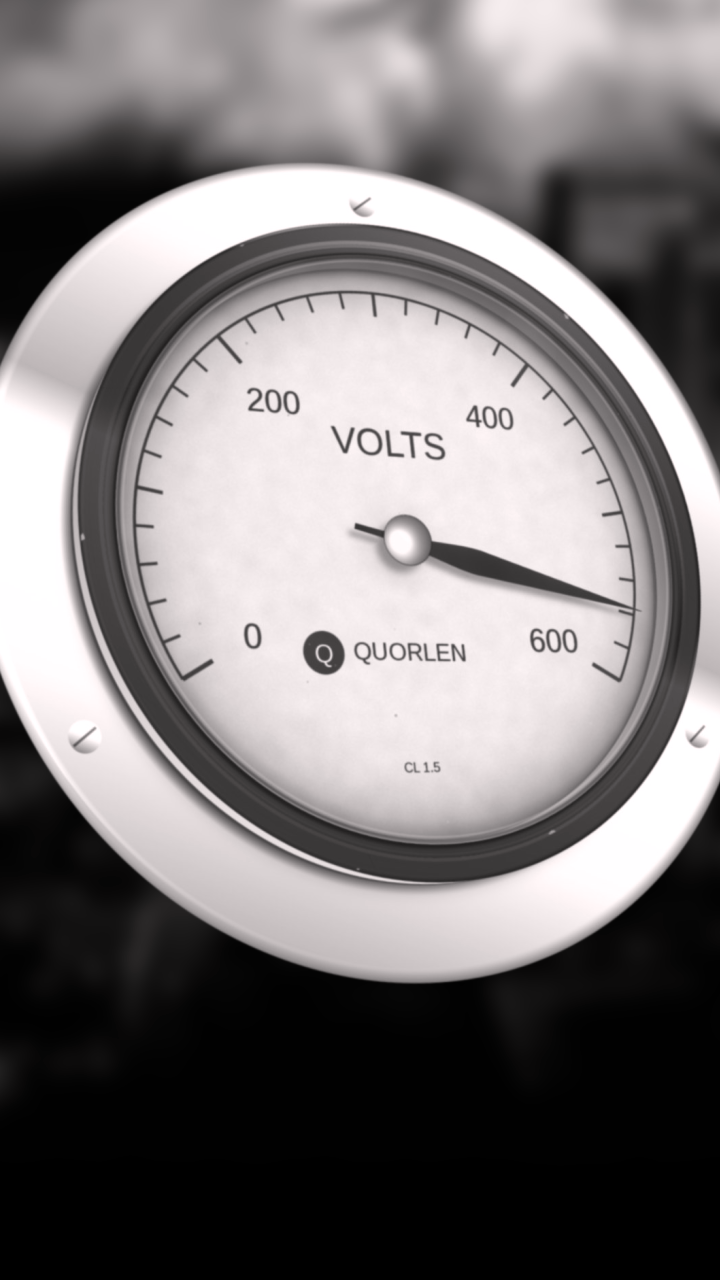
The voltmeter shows 560,V
